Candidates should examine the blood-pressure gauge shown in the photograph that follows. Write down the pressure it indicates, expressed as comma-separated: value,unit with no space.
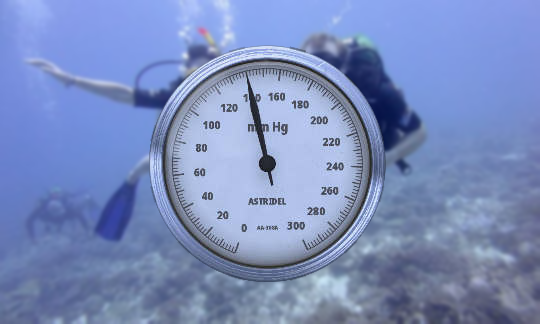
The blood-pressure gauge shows 140,mmHg
